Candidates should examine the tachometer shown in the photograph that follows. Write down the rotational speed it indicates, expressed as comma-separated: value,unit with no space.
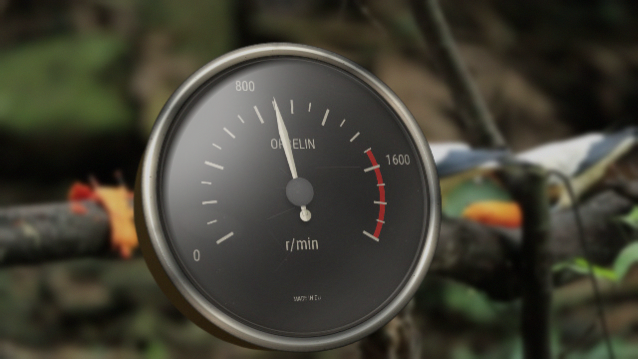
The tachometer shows 900,rpm
